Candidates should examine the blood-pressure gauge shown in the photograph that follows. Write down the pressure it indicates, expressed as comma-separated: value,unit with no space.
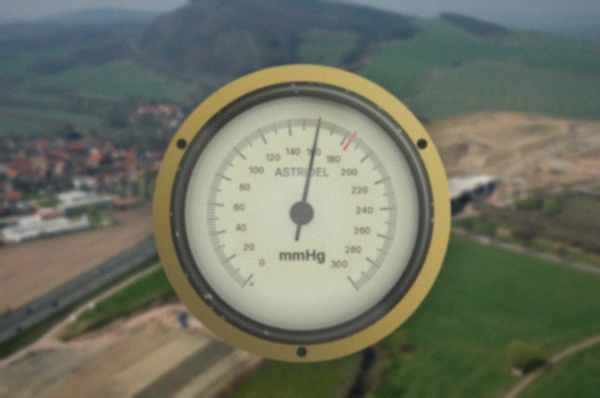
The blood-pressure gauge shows 160,mmHg
